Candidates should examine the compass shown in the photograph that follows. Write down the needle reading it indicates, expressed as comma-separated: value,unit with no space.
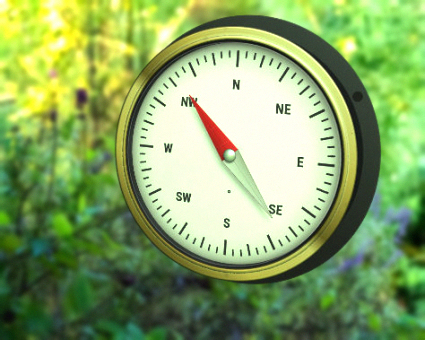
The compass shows 320,°
